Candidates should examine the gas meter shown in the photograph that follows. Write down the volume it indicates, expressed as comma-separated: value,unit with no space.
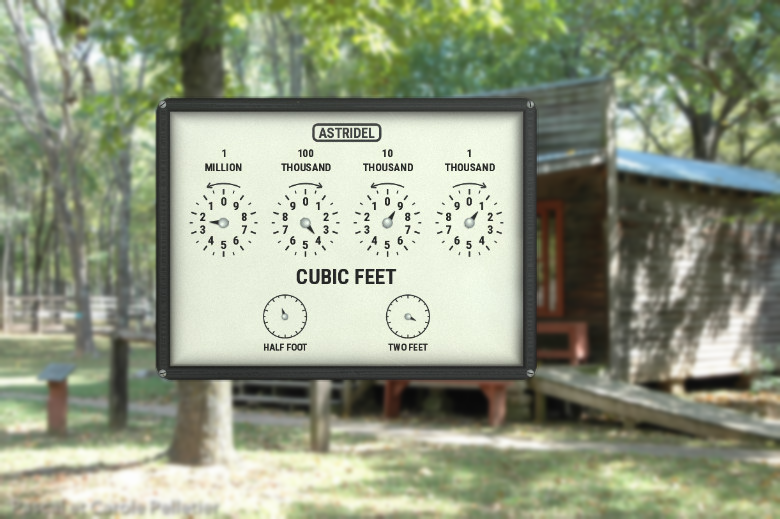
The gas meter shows 239100,ft³
